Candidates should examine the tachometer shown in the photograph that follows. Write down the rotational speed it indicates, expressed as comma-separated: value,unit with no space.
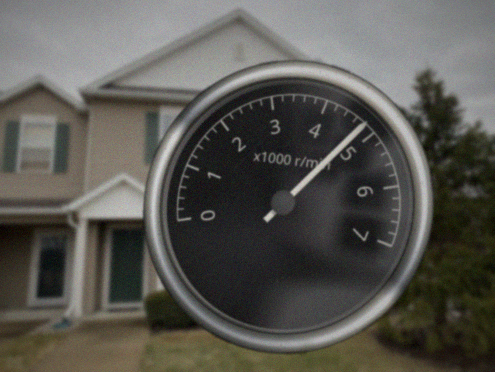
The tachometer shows 4800,rpm
